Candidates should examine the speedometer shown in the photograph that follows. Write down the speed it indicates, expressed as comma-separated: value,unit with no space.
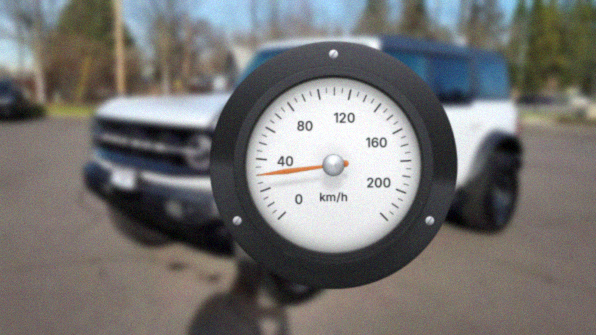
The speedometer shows 30,km/h
